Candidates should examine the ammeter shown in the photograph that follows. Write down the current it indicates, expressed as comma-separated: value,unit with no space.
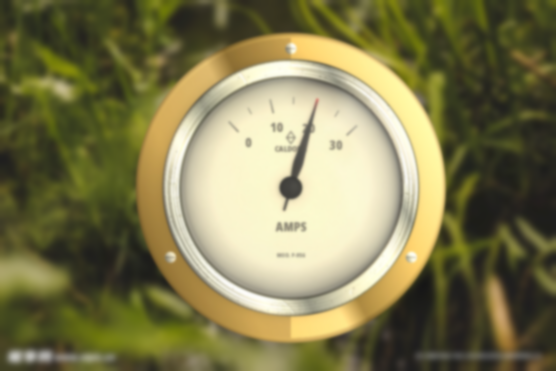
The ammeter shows 20,A
